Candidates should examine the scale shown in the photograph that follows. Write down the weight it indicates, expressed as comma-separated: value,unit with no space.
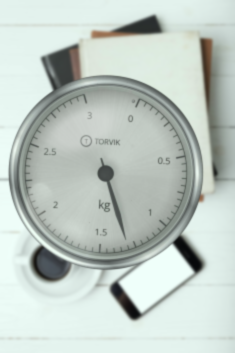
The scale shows 1.3,kg
